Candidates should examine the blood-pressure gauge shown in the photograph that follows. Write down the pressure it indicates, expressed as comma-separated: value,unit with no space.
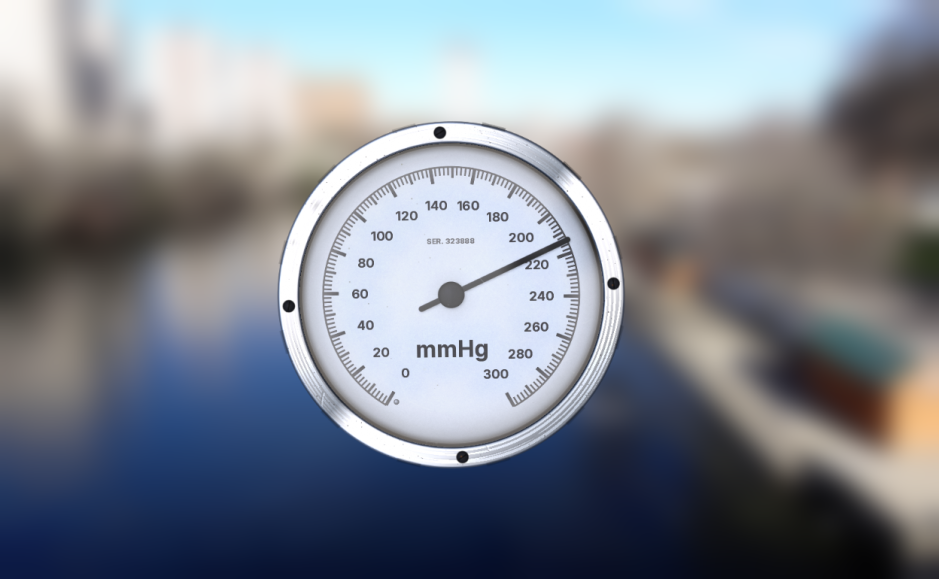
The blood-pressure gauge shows 214,mmHg
